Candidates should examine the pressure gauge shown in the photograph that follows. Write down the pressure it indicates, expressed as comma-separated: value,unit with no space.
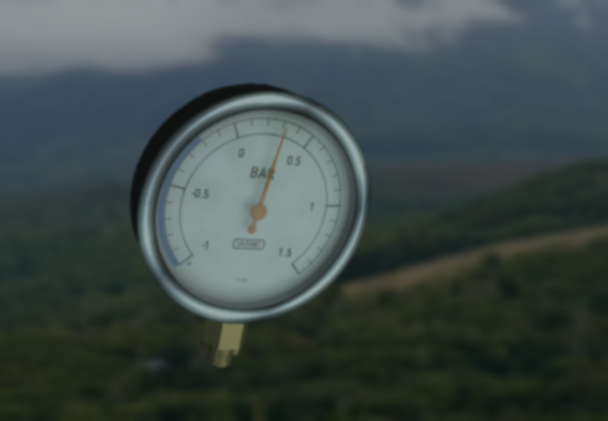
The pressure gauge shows 0.3,bar
